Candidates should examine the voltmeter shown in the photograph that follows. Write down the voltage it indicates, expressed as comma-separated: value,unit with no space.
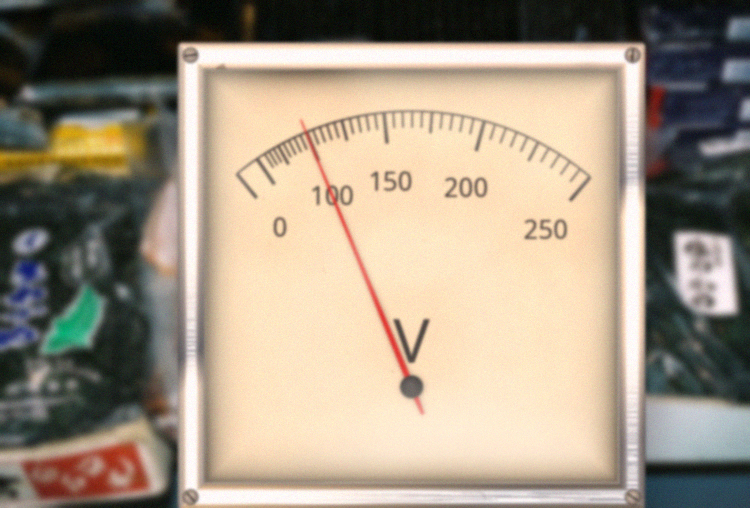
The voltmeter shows 100,V
